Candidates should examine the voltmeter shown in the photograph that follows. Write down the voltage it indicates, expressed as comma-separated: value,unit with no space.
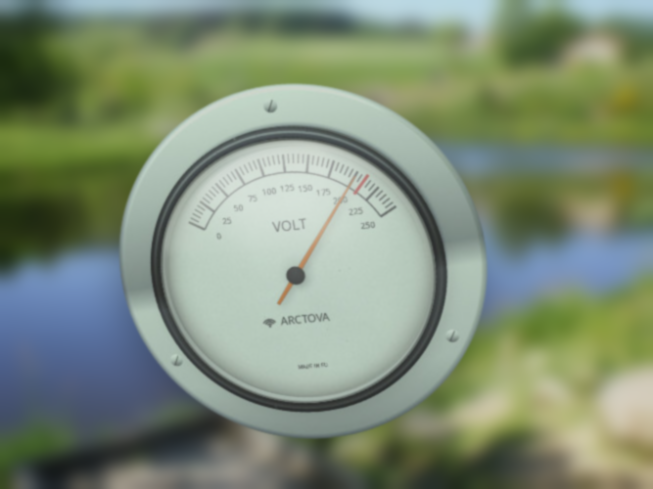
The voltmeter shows 200,V
